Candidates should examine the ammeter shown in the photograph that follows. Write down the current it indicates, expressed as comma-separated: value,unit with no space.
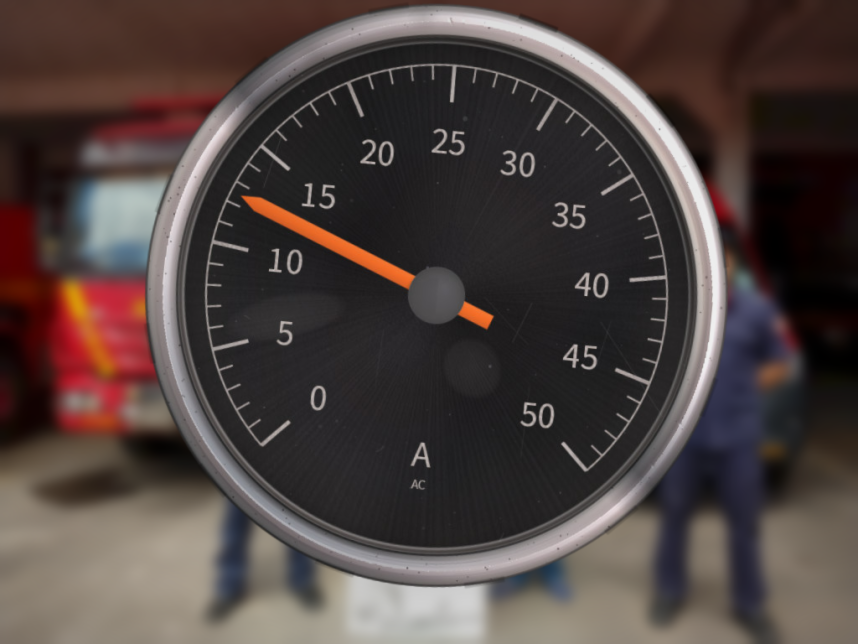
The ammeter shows 12.5,A
